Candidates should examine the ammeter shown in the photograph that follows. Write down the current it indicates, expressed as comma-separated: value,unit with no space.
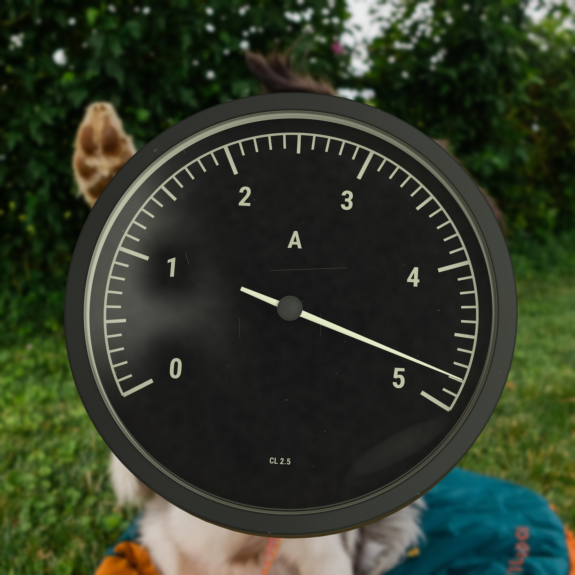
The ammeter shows 4.8,A
